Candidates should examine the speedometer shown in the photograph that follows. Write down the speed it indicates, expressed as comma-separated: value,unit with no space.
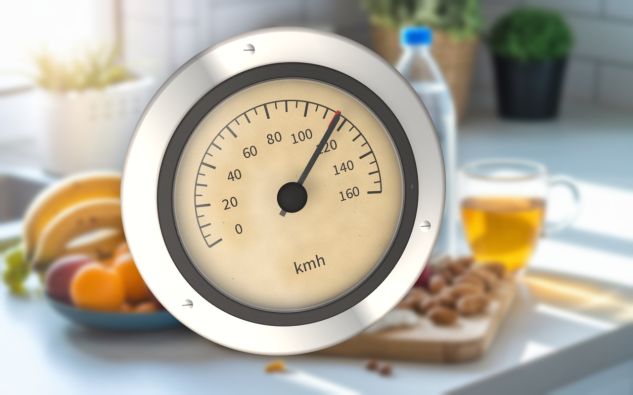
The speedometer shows 115,km/h
